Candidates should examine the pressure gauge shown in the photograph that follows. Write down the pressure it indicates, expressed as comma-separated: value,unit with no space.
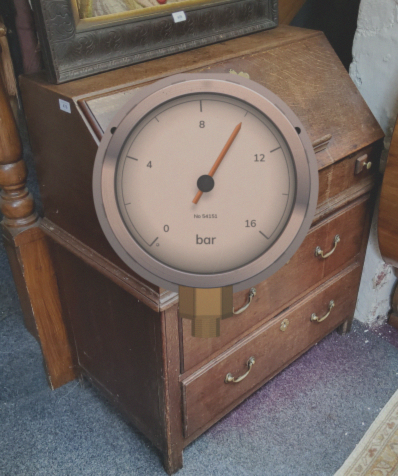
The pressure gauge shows 10,bar
